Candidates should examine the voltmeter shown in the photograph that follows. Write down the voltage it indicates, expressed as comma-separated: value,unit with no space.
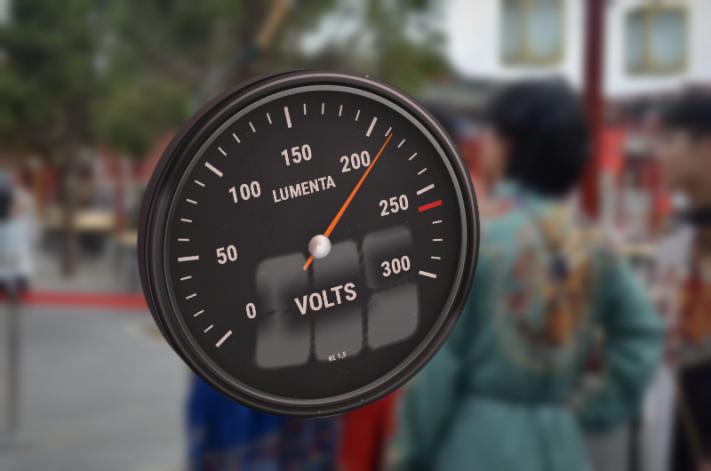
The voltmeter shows 210,V
